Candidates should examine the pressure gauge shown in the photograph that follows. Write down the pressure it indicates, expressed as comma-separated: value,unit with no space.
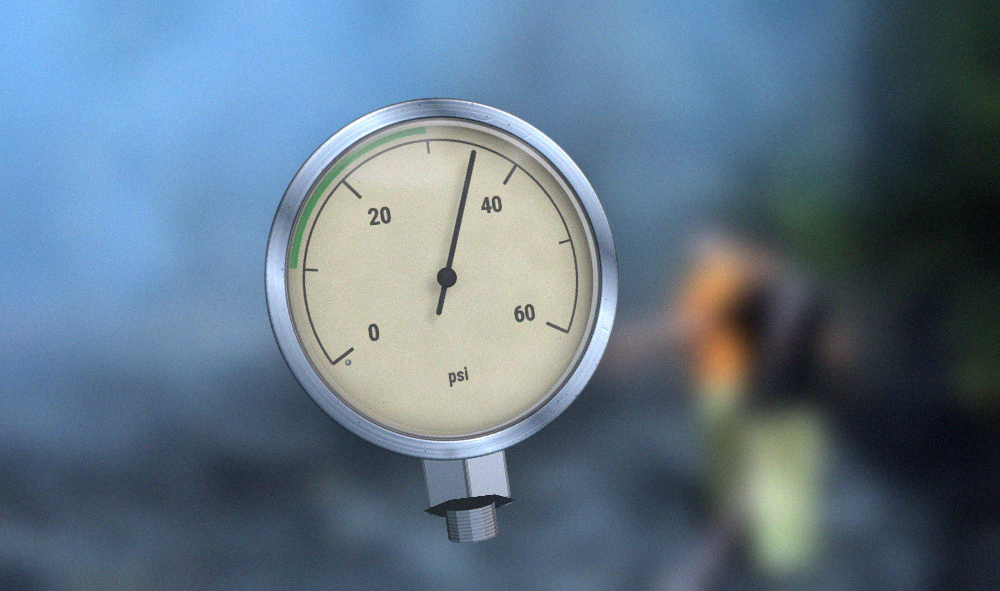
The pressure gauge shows 35,psi
